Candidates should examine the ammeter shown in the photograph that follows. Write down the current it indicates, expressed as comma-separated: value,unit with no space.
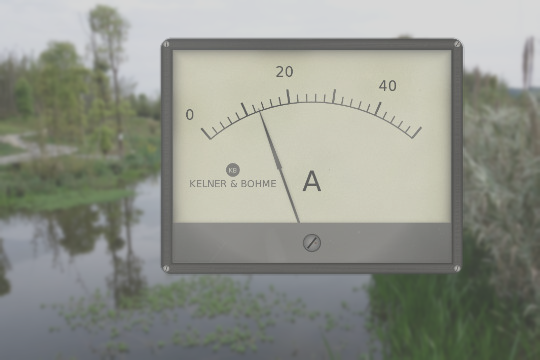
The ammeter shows 13,A
